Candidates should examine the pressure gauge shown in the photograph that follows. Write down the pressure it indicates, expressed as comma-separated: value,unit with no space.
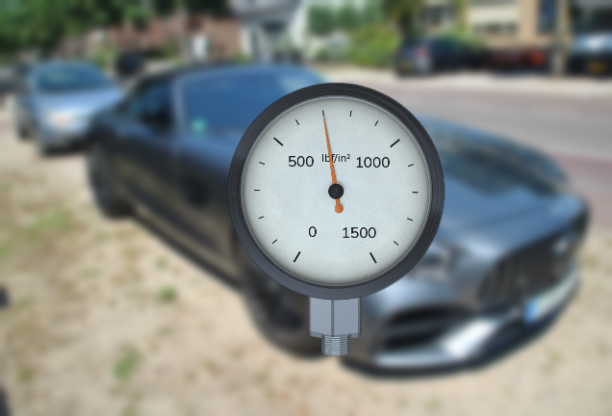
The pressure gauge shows 700,psi
